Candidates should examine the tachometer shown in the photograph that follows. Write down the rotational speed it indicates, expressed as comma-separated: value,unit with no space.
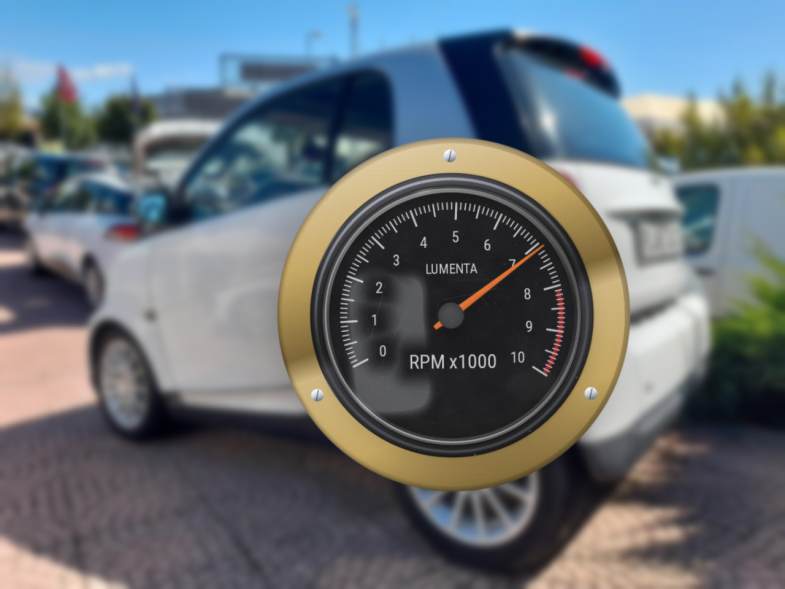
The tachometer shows 7100,rpm
